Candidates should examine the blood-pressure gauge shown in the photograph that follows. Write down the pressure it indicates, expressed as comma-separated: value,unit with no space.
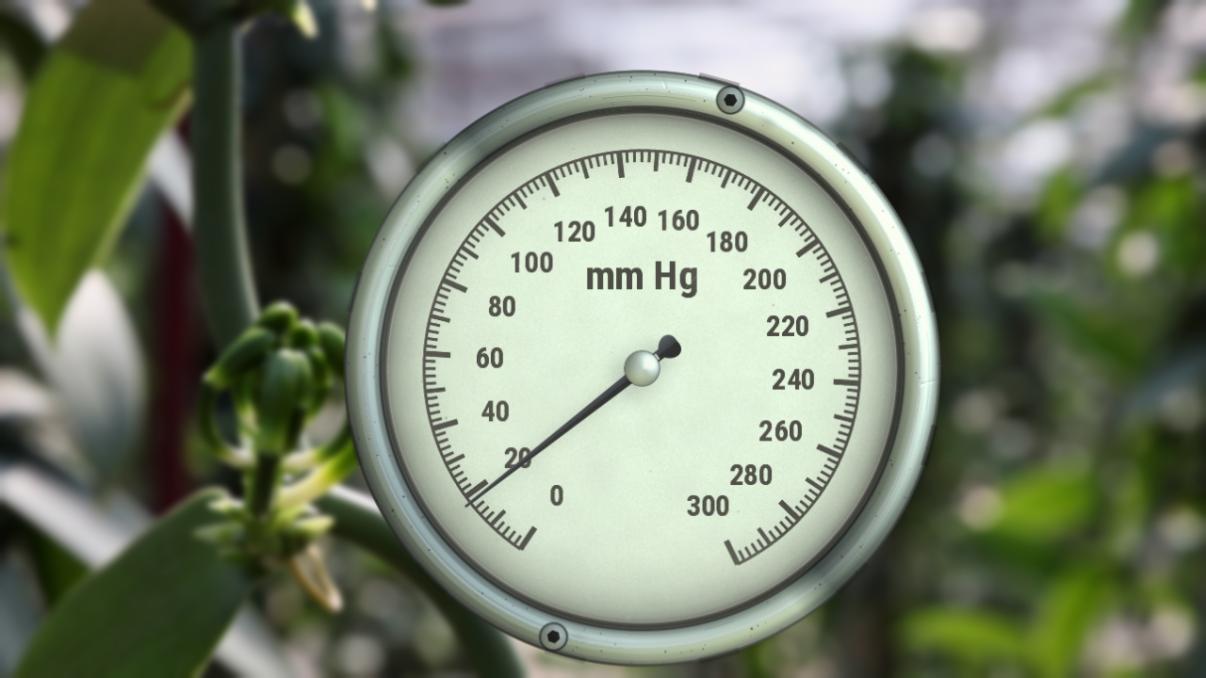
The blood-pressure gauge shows 18,mmHg
